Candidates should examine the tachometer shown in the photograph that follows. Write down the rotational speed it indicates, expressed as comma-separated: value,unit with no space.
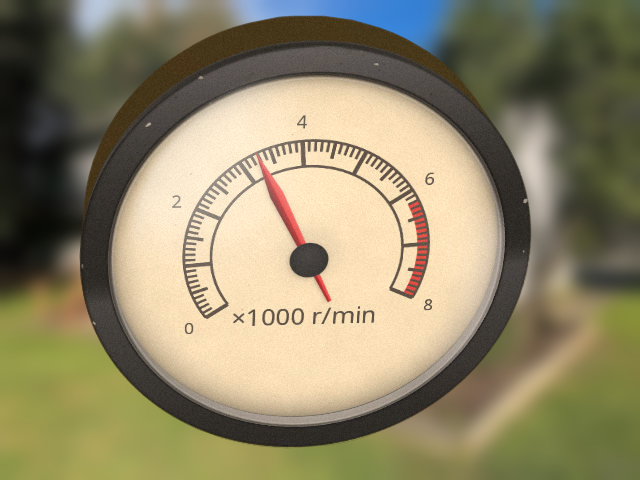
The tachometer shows 3300,rpm
